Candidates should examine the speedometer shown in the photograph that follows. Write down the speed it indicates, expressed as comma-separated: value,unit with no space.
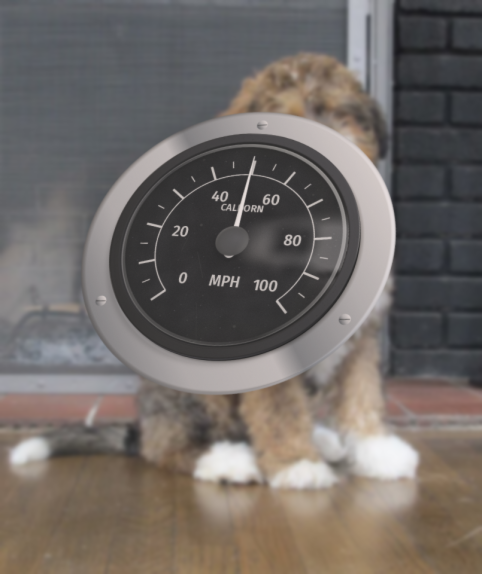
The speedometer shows 50,mph
